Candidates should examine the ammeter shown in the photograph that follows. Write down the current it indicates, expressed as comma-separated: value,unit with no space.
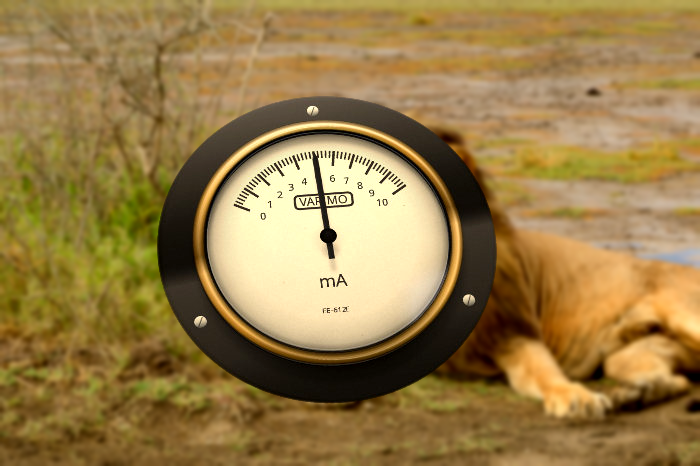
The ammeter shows 5,mA
